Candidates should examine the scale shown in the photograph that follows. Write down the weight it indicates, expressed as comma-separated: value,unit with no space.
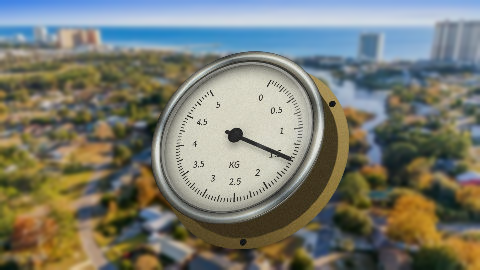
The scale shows 1.5,kg
